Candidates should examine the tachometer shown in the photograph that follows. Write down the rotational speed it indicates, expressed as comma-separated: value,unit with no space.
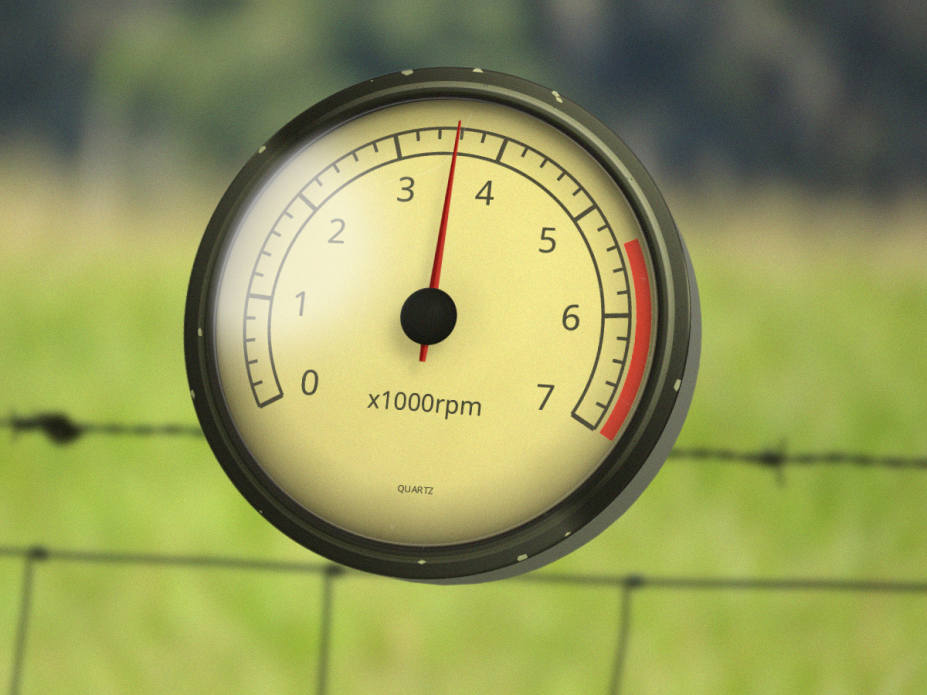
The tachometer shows 3600,rpm
